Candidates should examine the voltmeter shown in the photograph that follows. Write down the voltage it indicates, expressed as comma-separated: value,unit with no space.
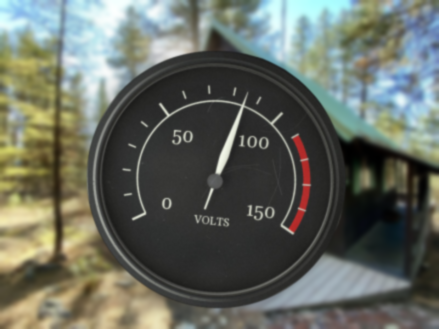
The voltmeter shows 85,V
